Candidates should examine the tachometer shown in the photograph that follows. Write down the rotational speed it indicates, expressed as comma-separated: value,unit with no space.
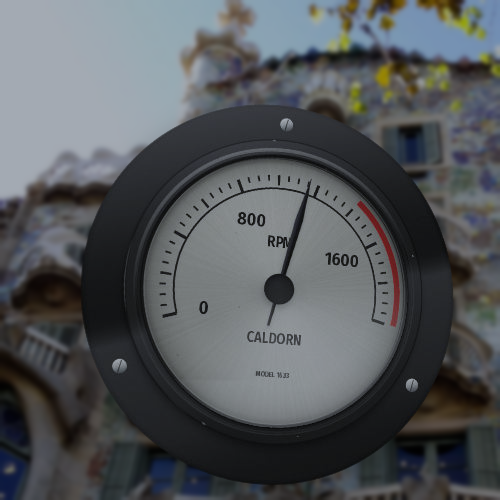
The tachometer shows 1150,rpm
